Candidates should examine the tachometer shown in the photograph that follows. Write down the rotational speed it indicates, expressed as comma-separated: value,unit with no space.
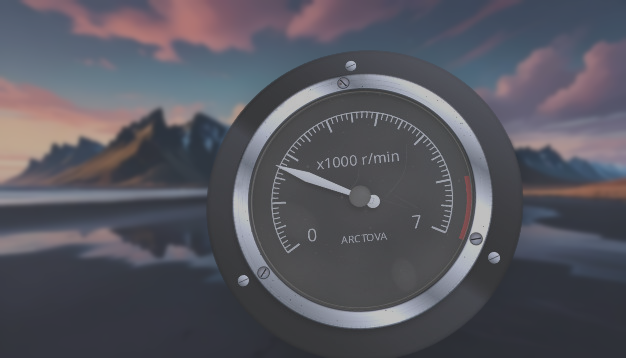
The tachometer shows 1700,rpm
